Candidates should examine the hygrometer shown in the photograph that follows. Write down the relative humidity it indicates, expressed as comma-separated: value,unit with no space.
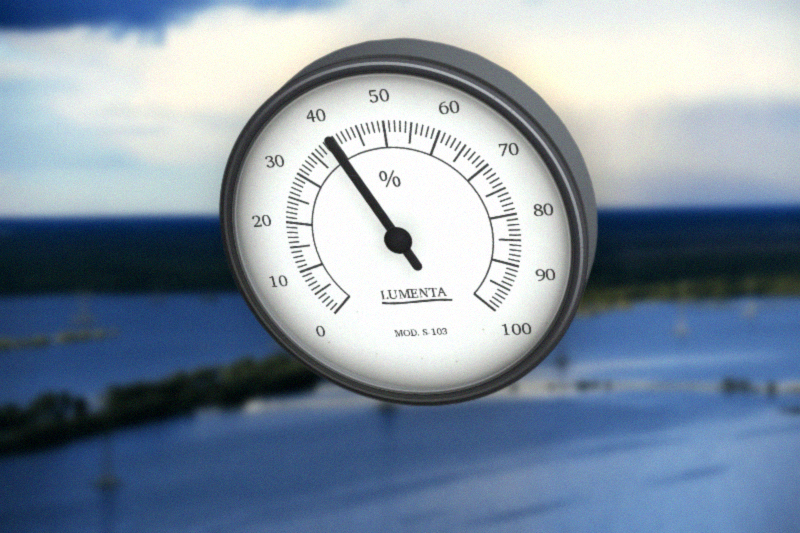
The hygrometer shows 40,%
